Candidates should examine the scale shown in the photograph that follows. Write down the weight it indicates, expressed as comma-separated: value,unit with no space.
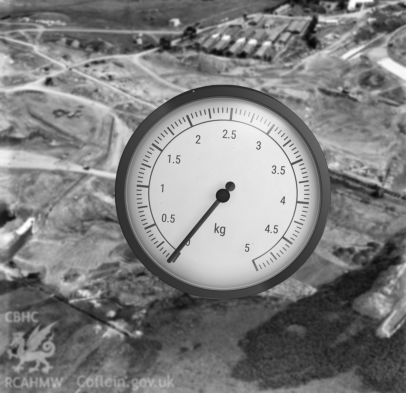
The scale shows 0.05,kg
